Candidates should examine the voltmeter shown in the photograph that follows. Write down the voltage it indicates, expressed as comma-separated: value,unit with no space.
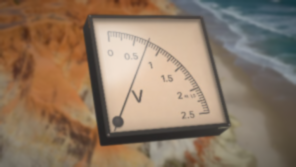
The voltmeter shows 0.75,V
